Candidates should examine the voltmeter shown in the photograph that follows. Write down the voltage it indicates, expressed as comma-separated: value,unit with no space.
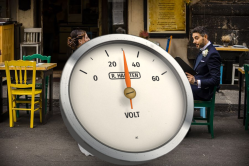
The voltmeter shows 30,V
